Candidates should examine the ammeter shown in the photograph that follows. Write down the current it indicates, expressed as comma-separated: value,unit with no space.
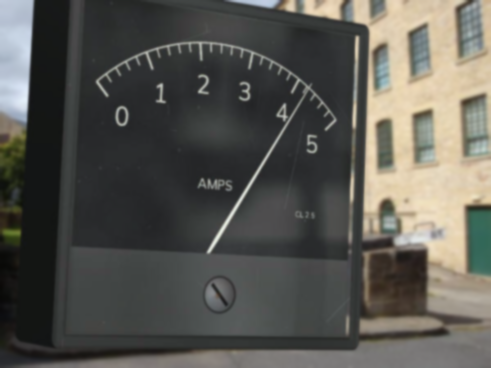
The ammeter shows 4.2,A
